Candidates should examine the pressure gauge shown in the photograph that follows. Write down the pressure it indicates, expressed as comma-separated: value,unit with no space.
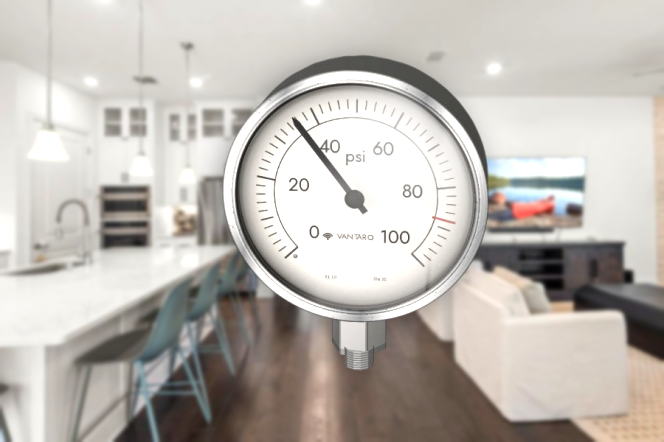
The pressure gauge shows 36,psi
